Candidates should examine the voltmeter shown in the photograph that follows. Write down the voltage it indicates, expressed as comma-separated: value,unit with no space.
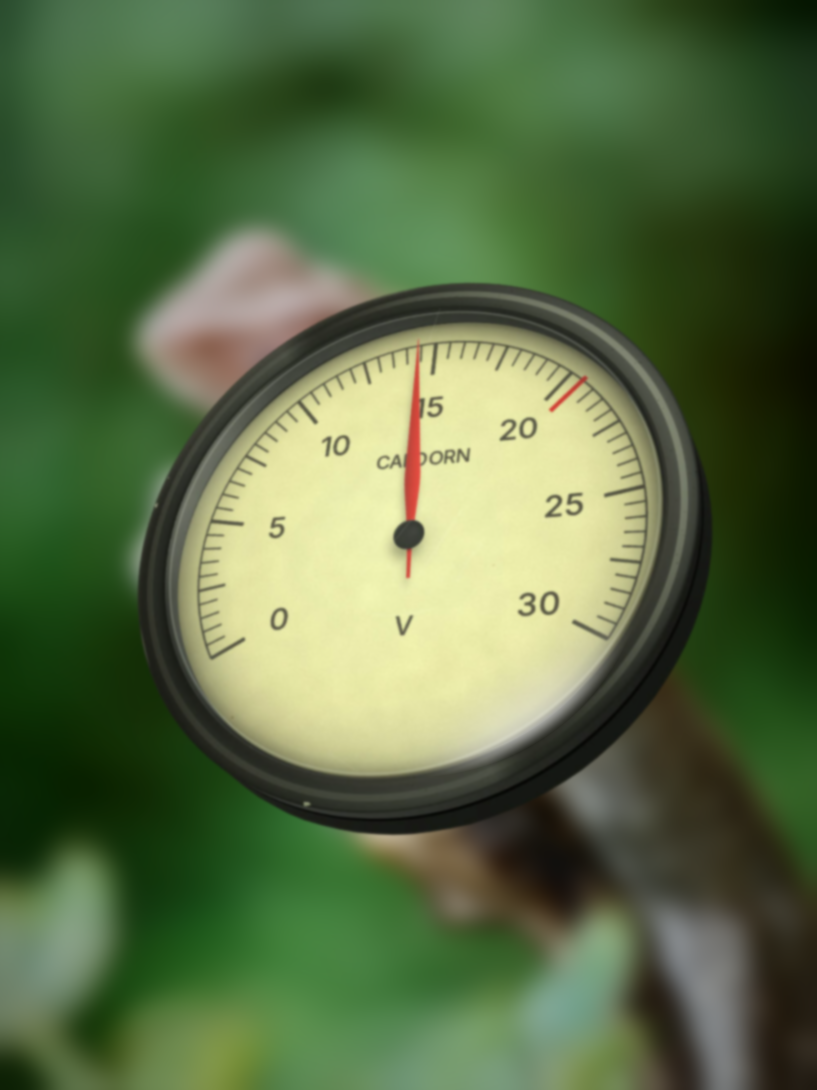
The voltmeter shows 14.5,V
